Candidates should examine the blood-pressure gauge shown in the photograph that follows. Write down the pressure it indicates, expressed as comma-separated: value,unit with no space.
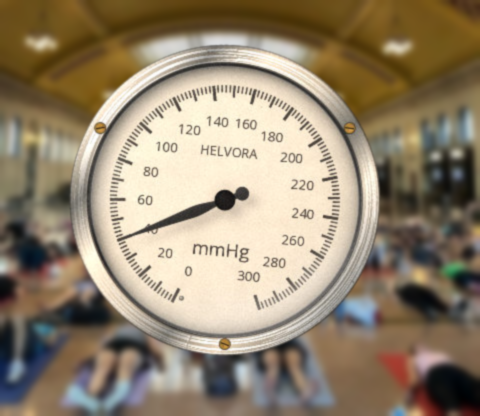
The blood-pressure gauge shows 40,mmHg
